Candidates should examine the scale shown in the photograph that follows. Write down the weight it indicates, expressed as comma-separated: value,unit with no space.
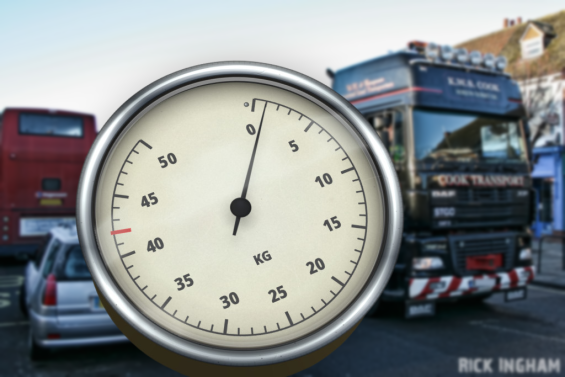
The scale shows 1,kg
